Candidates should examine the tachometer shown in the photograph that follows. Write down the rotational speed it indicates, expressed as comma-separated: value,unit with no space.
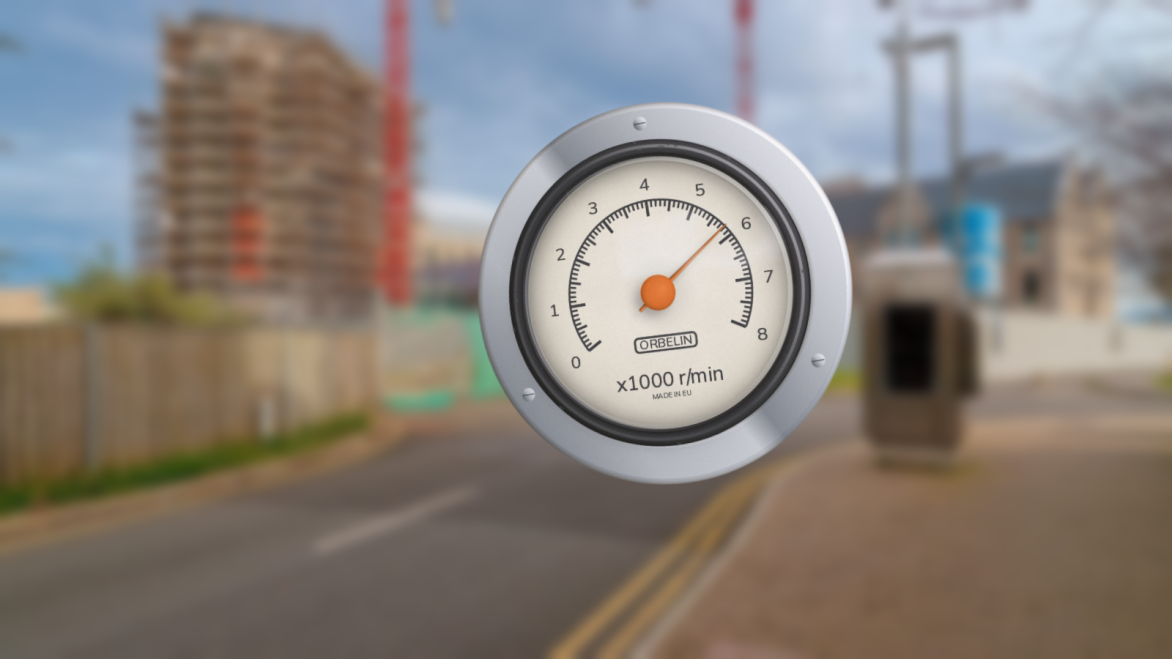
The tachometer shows 5800,rpm
